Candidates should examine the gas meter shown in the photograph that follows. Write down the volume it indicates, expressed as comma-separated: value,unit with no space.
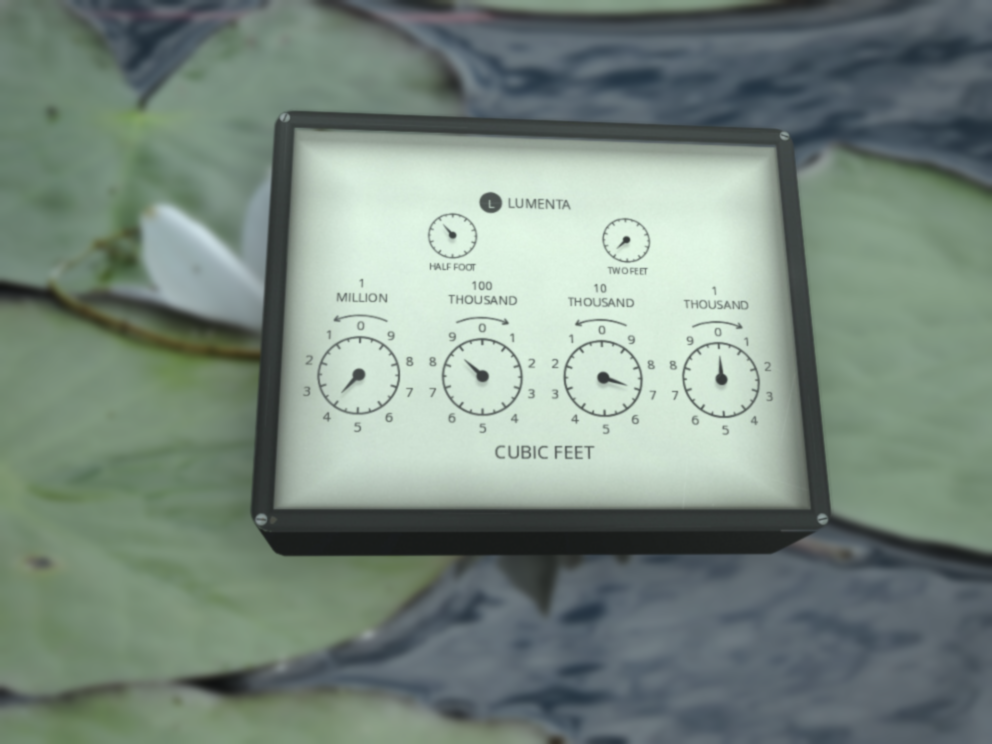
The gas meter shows 387000,ft³
